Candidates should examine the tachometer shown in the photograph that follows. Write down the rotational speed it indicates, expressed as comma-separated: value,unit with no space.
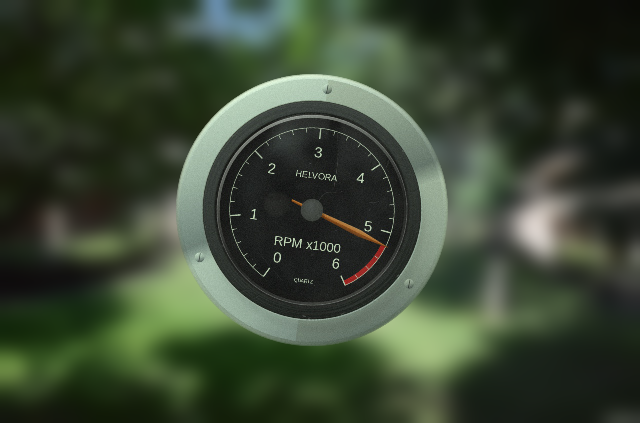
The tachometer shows 5200,rpm
